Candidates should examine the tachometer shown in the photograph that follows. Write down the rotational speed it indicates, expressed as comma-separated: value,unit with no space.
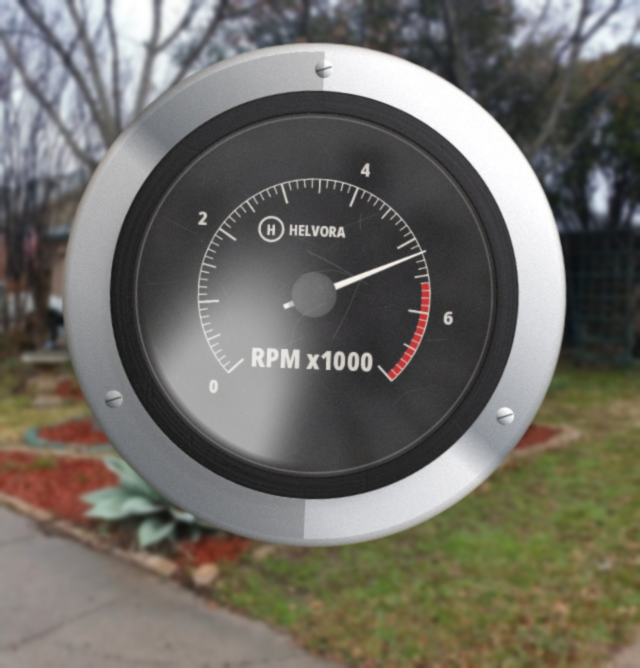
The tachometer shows 5200,rpm
